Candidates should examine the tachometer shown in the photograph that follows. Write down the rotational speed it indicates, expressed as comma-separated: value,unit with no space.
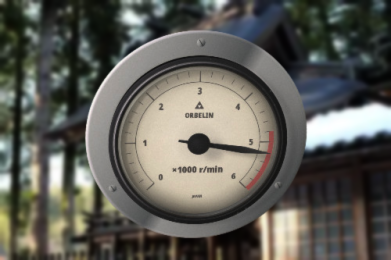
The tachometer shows 5200,rpm
